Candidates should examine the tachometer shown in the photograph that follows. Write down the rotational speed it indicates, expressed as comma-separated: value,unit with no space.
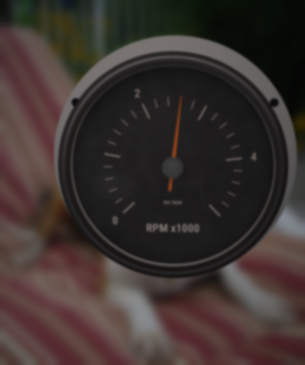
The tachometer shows 2600,rpm
